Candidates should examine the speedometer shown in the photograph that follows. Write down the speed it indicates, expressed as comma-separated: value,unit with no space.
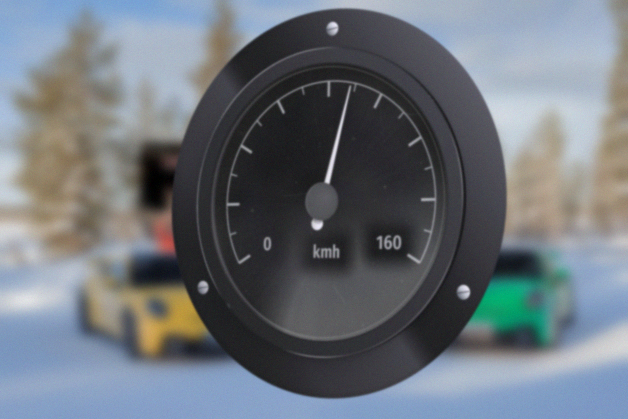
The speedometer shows 90,km/h
